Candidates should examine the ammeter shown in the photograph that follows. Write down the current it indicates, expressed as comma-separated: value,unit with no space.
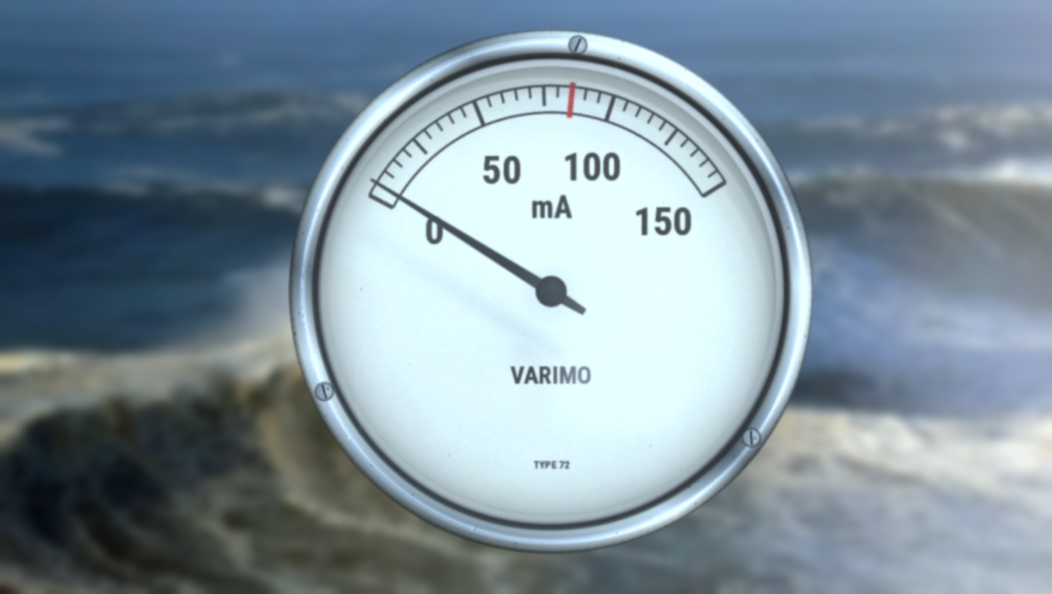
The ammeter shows 5,mA
